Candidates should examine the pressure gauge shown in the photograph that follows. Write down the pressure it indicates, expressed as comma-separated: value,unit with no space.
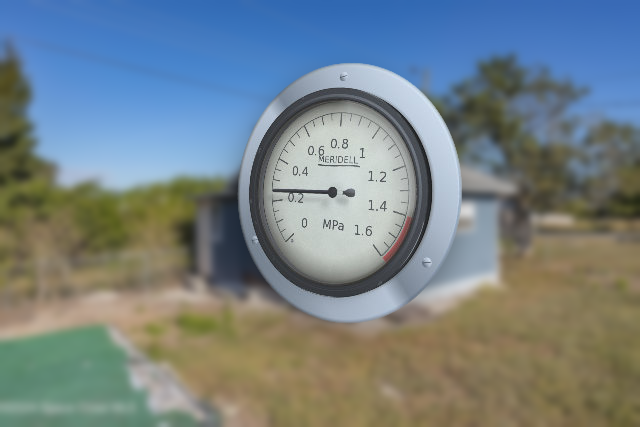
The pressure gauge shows 0.25,MPa
